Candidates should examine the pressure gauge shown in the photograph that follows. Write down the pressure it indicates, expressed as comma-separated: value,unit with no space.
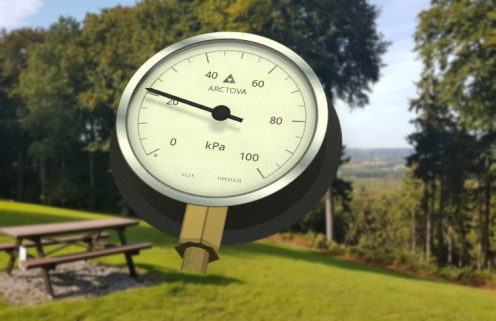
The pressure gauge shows 20,kPa
